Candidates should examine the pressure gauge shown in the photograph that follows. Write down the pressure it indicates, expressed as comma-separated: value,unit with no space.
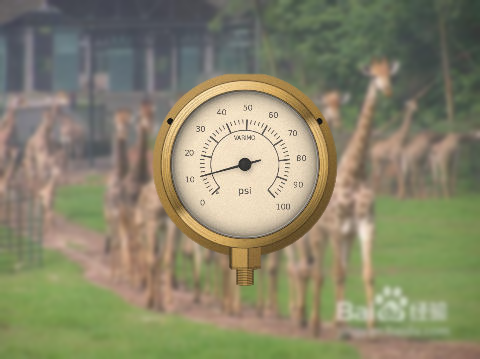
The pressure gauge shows 10,psi
